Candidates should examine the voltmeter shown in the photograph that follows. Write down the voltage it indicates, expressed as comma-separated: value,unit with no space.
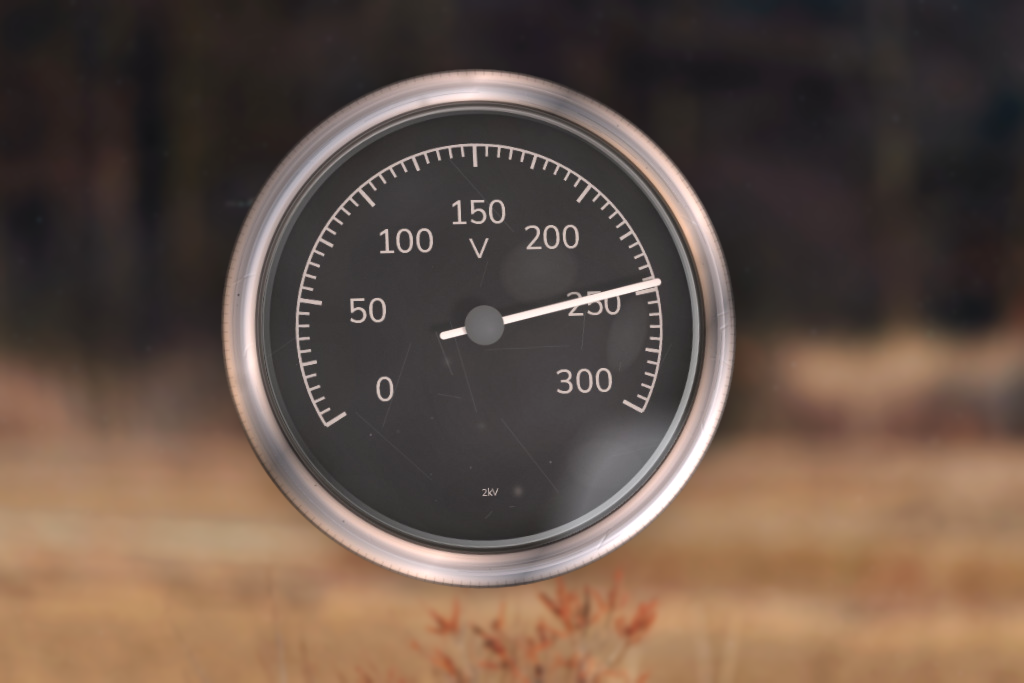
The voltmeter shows 247.5,V
